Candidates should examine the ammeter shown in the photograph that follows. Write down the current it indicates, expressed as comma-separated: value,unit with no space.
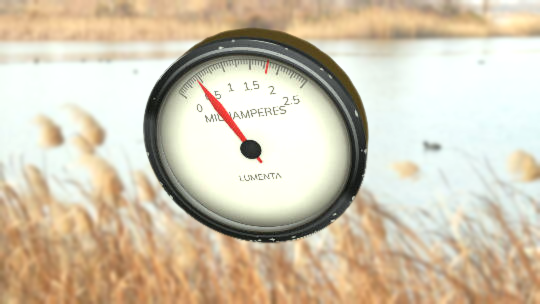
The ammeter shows 0.5,mA
